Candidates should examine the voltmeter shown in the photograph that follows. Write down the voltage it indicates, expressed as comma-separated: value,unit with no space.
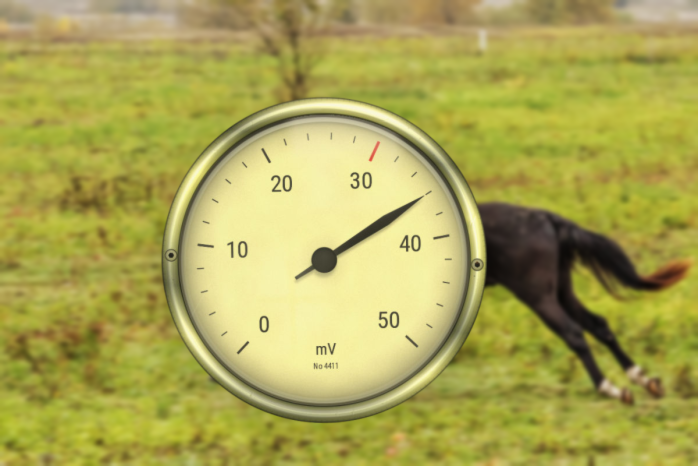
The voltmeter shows 36,mV
